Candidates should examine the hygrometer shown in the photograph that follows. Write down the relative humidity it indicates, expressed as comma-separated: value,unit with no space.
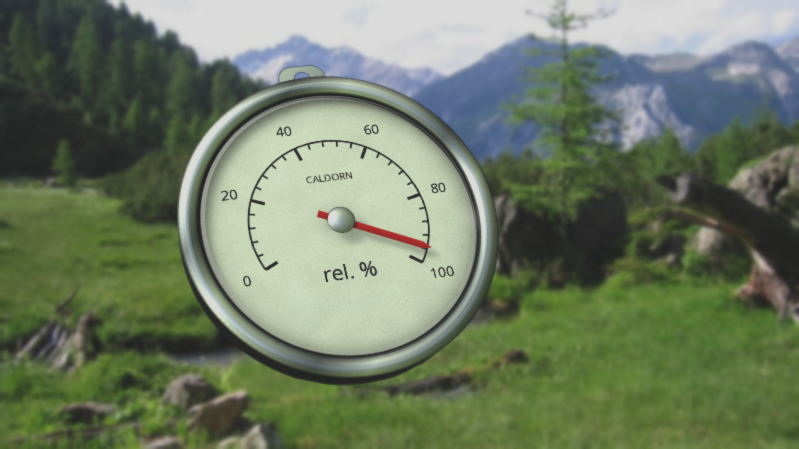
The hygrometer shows 96,%
